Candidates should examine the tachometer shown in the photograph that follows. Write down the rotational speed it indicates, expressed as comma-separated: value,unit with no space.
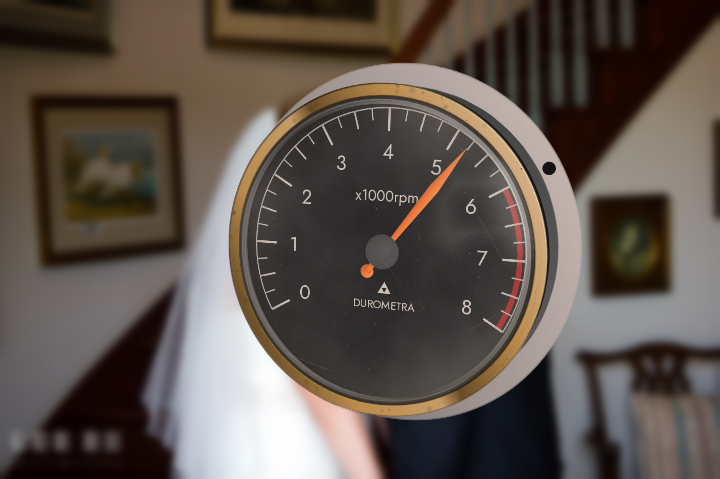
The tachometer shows 5250,rpm
